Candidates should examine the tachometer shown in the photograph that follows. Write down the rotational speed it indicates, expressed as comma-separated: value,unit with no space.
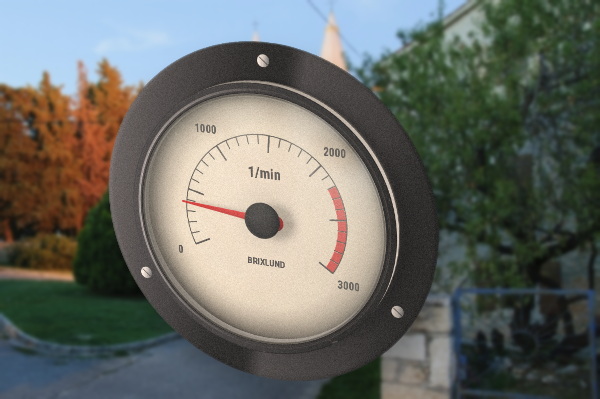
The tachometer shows 400,rpm
